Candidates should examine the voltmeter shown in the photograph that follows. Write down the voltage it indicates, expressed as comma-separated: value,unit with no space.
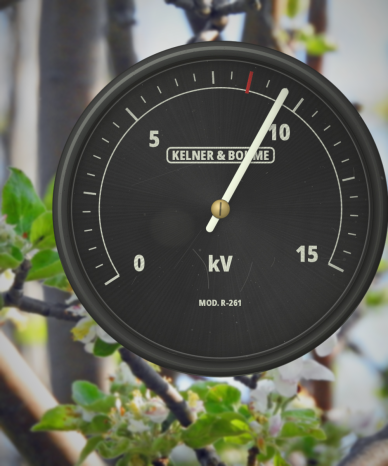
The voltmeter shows 9.5,kV
